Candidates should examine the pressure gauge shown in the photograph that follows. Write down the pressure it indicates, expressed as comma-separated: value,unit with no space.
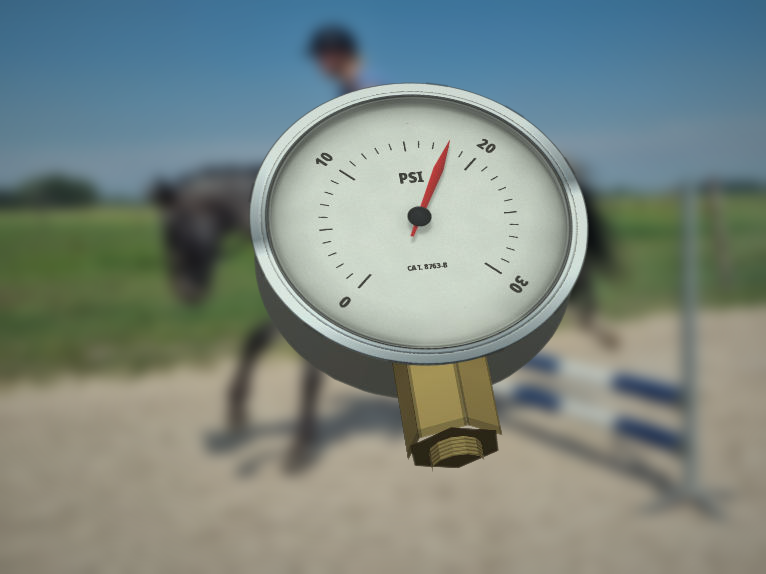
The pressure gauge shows 18,psi
